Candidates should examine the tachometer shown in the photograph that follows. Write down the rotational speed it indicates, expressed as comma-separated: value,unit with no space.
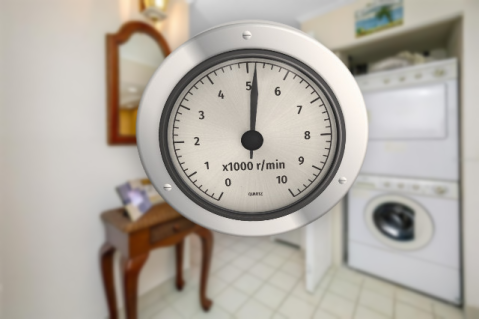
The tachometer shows 5200,rpm
